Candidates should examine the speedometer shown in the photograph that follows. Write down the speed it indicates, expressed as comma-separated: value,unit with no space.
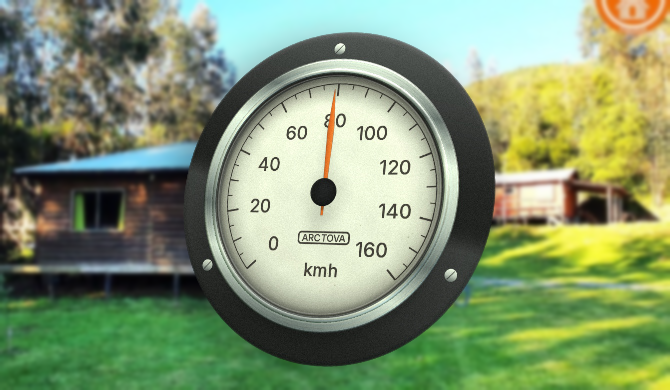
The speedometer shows 80,km/h
